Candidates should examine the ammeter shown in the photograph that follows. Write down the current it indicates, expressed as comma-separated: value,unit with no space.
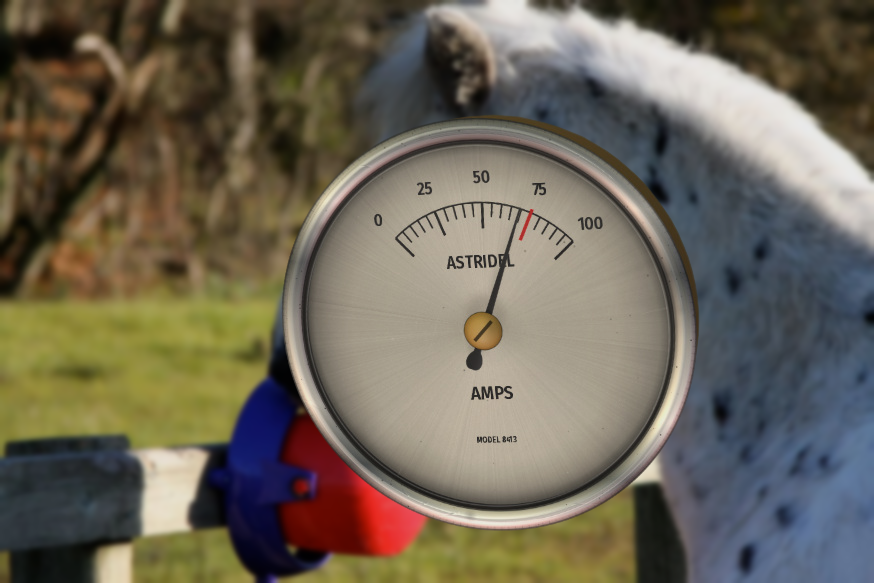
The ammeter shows 70,A
